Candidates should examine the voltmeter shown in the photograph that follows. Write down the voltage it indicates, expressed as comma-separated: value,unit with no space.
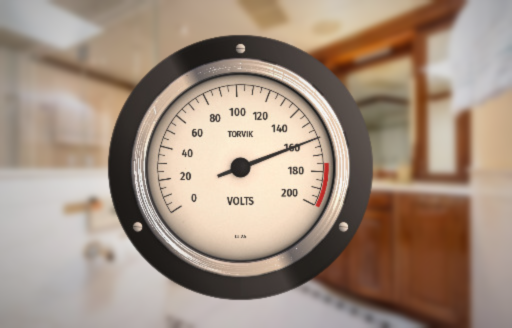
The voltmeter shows 160,V
